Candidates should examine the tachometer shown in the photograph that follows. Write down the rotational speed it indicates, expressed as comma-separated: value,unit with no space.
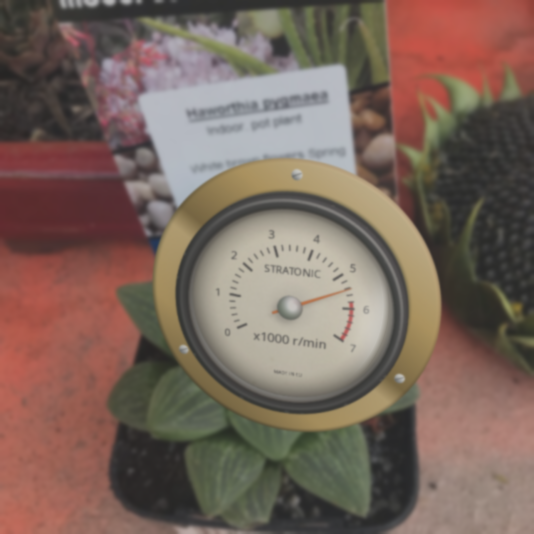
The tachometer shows 5400,rpm
